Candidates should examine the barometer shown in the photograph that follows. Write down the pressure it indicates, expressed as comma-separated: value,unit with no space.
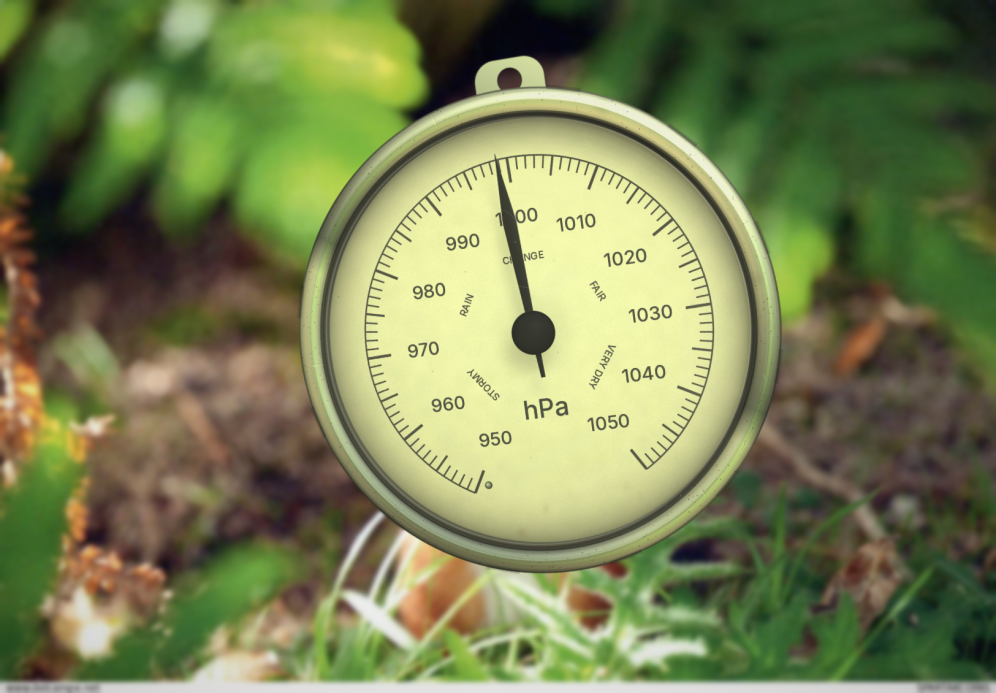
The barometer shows 999,hPa
